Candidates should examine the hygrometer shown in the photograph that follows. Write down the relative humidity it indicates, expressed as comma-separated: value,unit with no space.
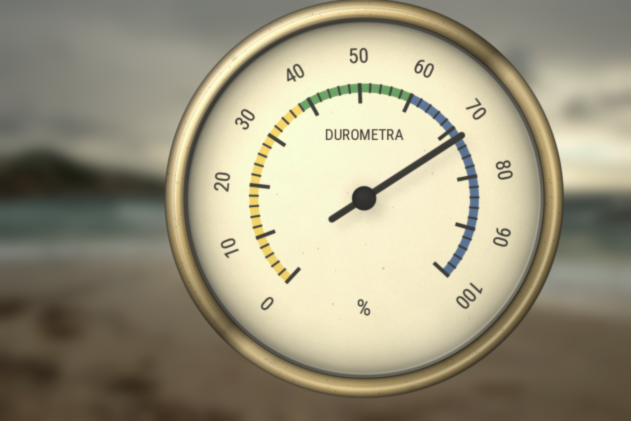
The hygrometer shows 72,%
